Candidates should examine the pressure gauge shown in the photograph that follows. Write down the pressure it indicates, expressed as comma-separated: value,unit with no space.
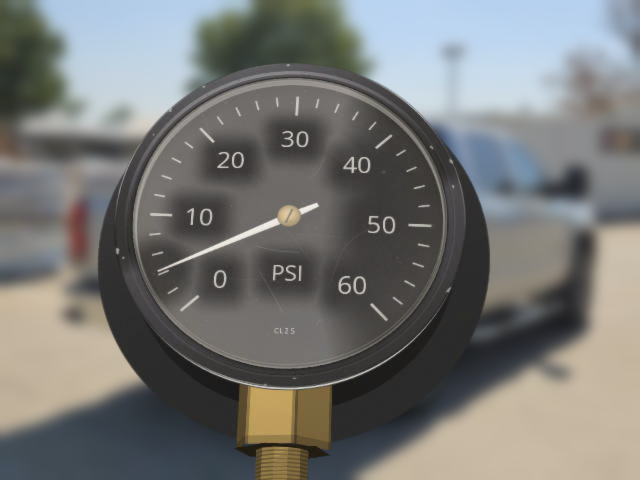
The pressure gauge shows 4,psi
